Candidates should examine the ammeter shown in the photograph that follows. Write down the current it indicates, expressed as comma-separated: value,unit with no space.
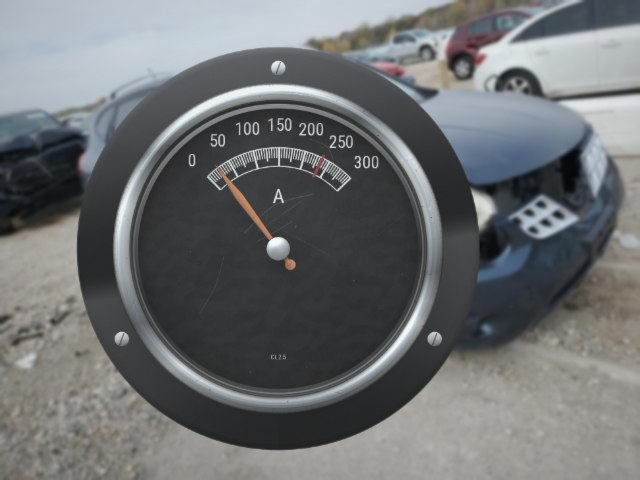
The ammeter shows 25,A
